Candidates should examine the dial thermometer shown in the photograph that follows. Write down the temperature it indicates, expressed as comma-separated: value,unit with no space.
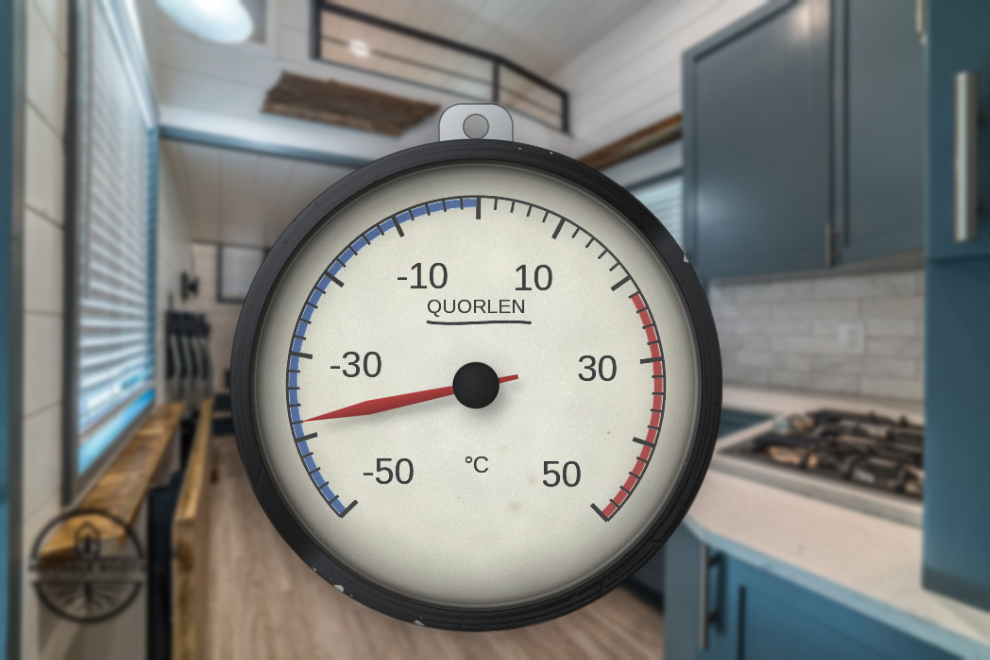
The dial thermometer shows -38,°C
